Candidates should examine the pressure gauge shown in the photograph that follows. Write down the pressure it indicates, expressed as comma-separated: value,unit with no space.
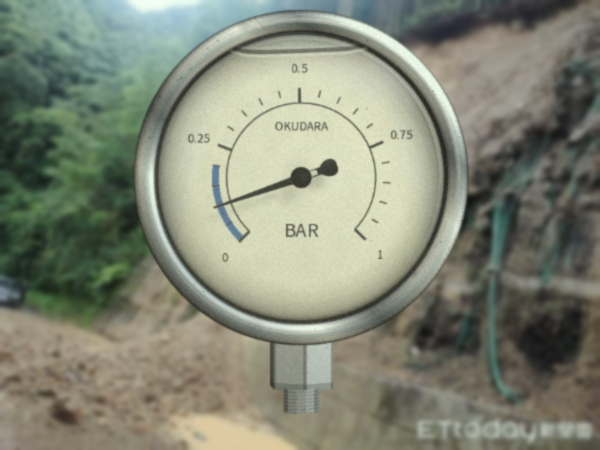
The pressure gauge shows 0.1,bar
